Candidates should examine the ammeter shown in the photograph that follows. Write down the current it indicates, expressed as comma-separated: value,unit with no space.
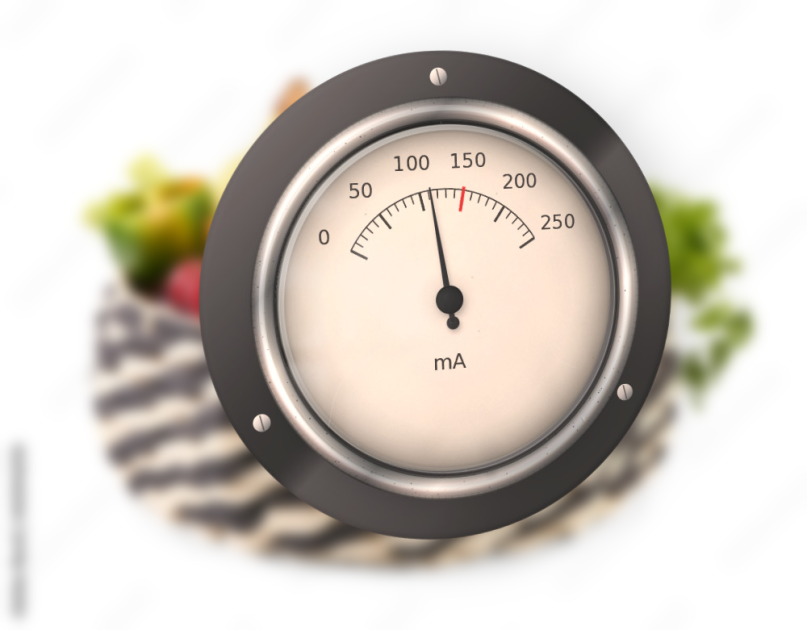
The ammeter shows 110,mA
